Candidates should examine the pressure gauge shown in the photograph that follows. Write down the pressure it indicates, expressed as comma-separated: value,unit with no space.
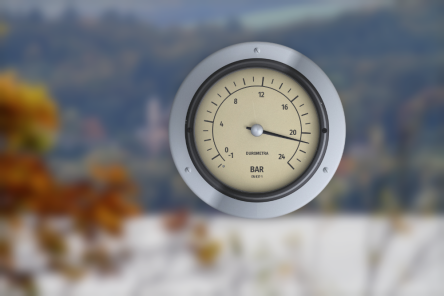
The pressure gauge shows 21,bar
